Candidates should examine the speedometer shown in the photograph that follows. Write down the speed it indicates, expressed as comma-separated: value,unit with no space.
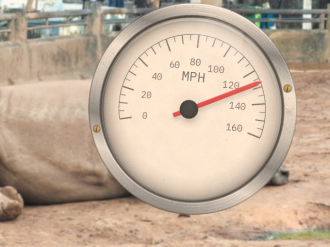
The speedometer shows 127.5,mph
